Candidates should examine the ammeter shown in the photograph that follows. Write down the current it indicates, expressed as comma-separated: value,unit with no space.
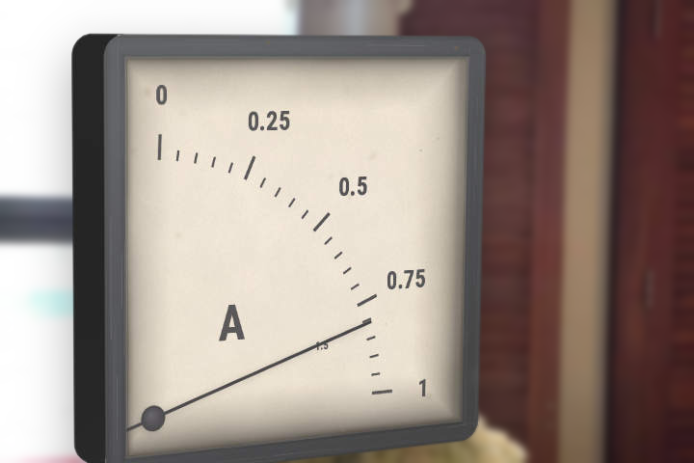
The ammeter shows 0.8,A
